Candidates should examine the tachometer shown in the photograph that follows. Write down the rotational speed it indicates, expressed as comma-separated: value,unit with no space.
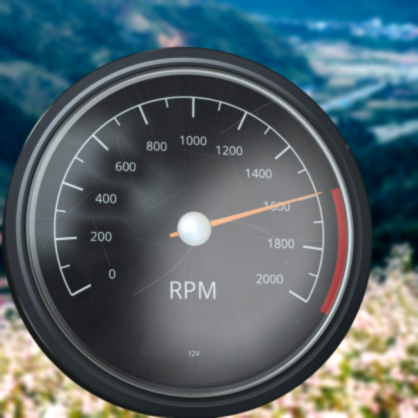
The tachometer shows 1600,rpm
